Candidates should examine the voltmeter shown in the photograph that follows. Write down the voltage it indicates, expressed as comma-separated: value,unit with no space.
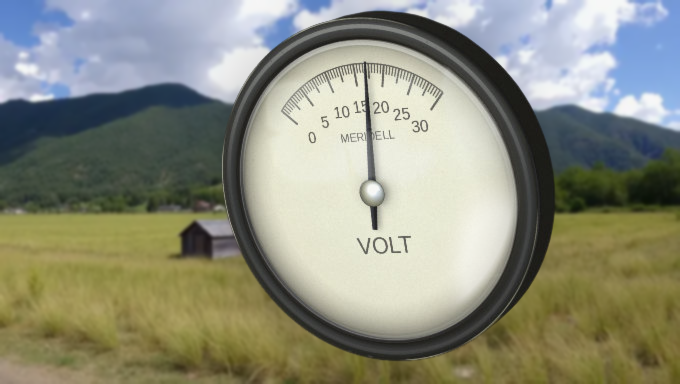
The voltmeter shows 17.5,V
